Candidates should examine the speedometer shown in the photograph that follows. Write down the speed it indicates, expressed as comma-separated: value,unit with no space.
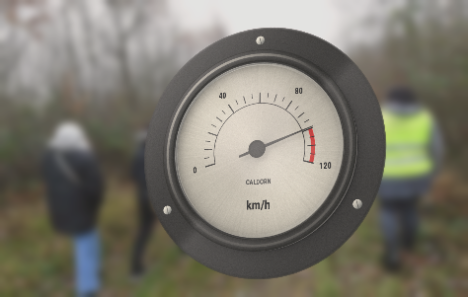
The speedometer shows 100,km/h
